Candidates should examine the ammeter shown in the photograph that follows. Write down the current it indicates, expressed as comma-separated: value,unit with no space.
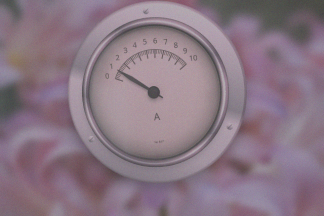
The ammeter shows 1,A
